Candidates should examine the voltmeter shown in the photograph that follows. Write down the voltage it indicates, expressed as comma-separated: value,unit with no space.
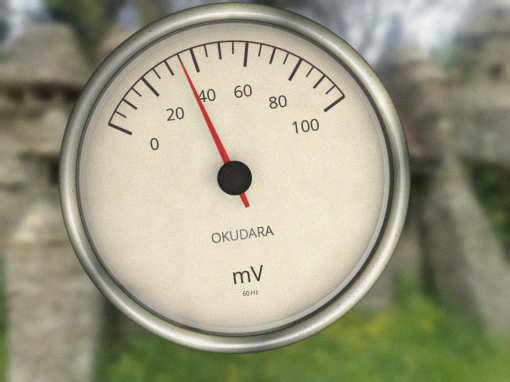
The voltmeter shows 35,mV
